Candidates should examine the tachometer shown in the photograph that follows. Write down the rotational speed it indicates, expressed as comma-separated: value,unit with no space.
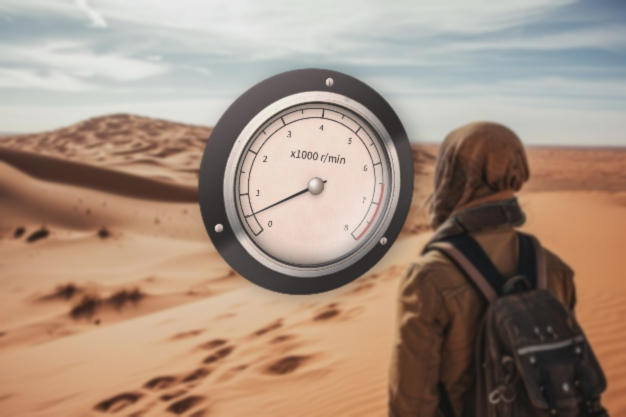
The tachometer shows 500,rpm
